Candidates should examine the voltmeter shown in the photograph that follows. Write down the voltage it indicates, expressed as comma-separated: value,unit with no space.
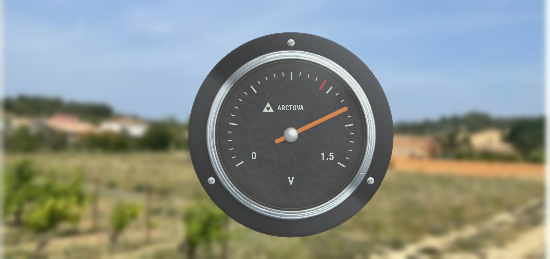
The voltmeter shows 1.15,V
